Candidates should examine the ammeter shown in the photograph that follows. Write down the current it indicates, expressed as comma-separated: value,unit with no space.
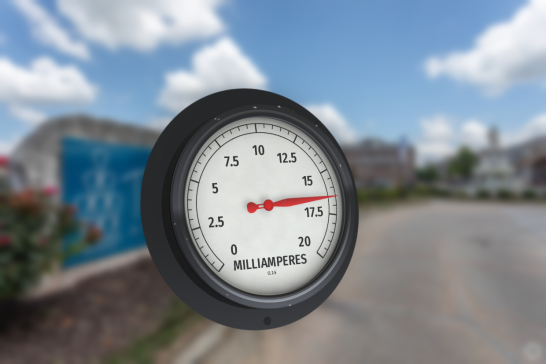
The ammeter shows 16.5,mA
